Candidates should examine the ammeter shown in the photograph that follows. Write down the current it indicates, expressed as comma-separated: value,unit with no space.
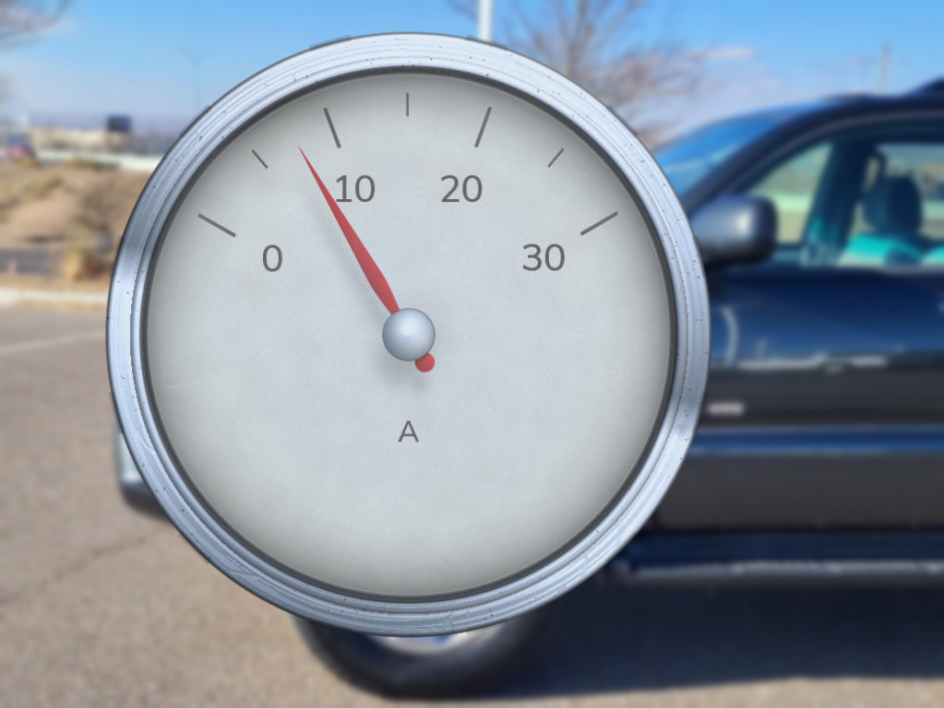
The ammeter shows 7.5,A
